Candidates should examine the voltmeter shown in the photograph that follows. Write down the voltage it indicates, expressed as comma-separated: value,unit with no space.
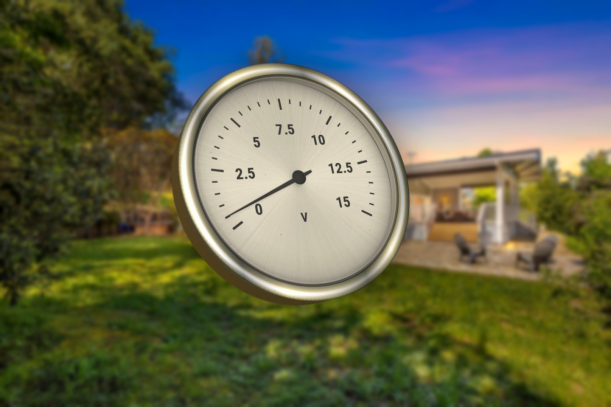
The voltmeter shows 0.5,V
